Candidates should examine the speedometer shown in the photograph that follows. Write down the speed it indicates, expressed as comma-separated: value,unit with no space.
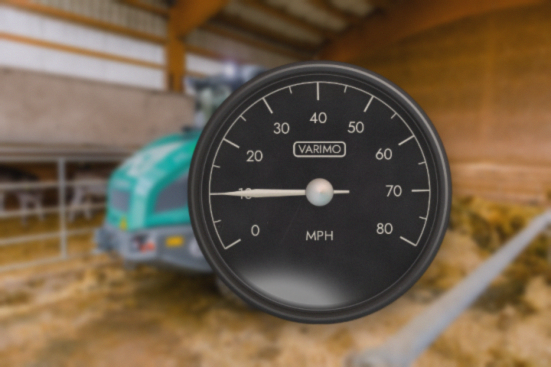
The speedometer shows 10,mph
